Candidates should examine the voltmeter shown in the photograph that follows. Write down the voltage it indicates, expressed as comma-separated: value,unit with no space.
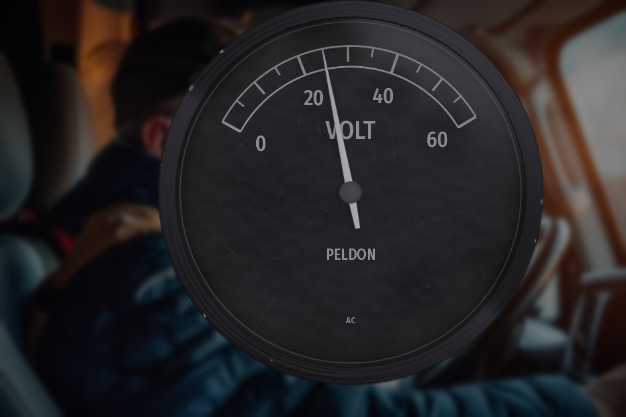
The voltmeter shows 25,V
